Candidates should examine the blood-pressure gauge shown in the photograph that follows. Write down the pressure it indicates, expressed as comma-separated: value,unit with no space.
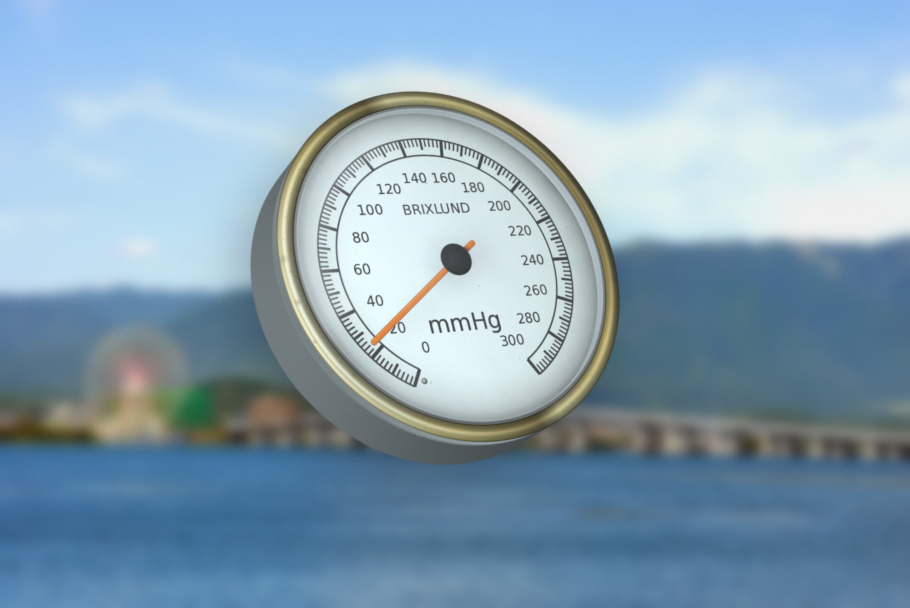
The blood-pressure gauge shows 24,mmHg
